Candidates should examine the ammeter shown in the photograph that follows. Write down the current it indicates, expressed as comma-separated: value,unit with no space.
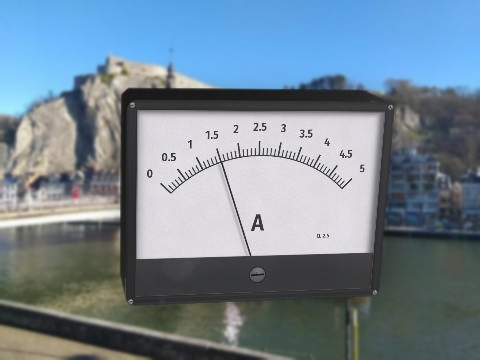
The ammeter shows 1.5,A
